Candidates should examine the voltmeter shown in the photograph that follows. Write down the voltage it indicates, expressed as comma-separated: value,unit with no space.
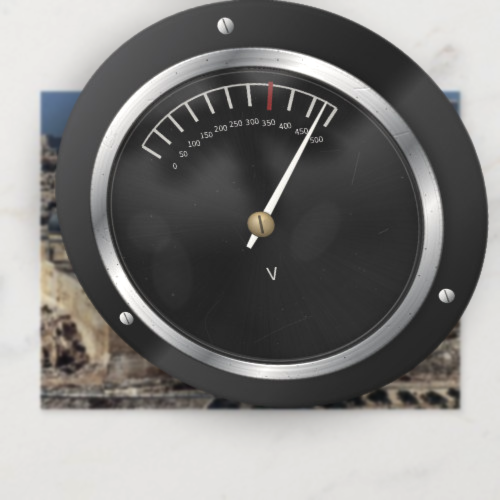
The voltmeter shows 475,V
